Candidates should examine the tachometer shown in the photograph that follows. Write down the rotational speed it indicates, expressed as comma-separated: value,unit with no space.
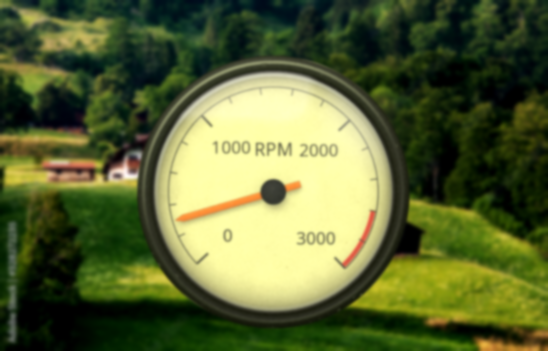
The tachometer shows 300,rpm
